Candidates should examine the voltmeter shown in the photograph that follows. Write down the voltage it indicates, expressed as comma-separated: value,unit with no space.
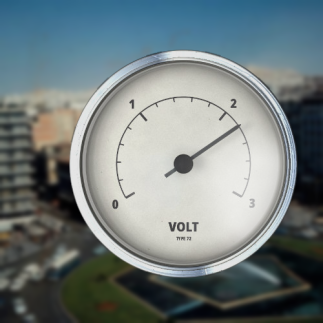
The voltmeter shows 2.2,V
